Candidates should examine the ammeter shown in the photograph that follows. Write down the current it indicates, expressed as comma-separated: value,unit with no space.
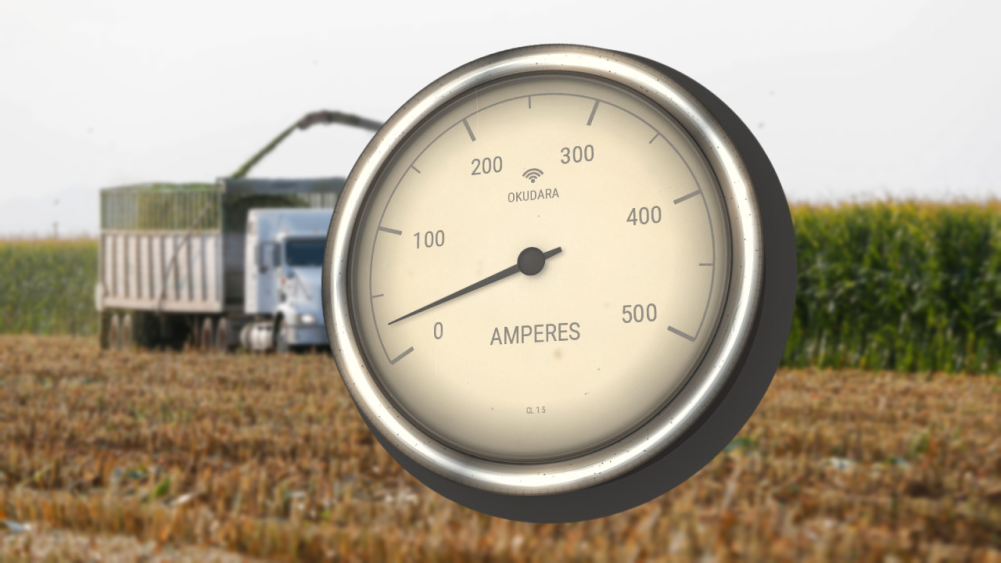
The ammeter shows 25,A
